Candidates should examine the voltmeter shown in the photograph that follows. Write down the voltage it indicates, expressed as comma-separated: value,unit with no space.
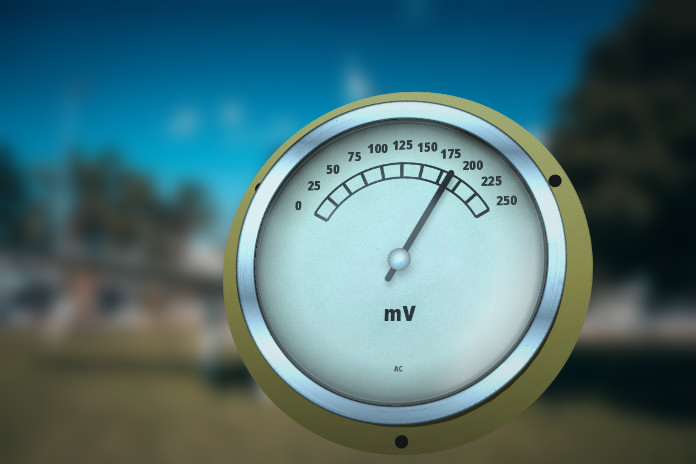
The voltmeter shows 187.5,mV
